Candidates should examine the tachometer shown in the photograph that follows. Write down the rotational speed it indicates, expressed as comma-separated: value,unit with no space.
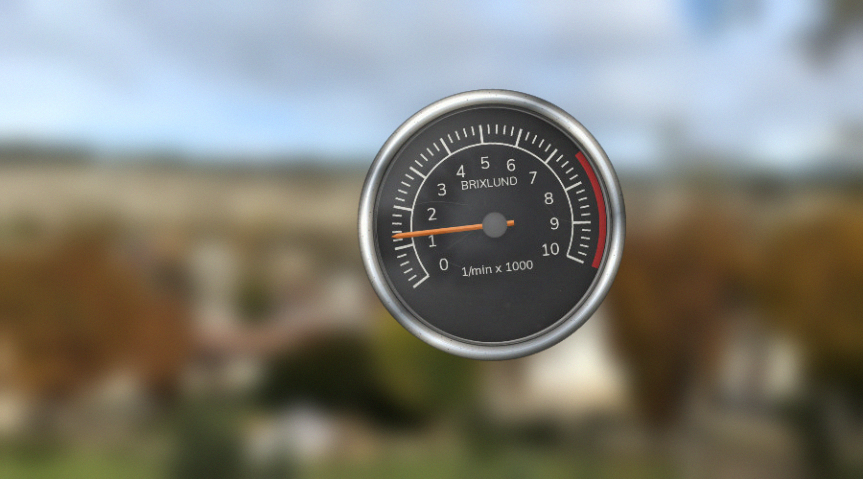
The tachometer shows 1300,rpm
